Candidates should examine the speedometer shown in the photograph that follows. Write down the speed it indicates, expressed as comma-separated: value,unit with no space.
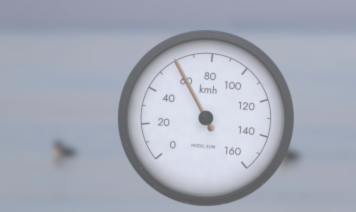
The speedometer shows 60,km/h
